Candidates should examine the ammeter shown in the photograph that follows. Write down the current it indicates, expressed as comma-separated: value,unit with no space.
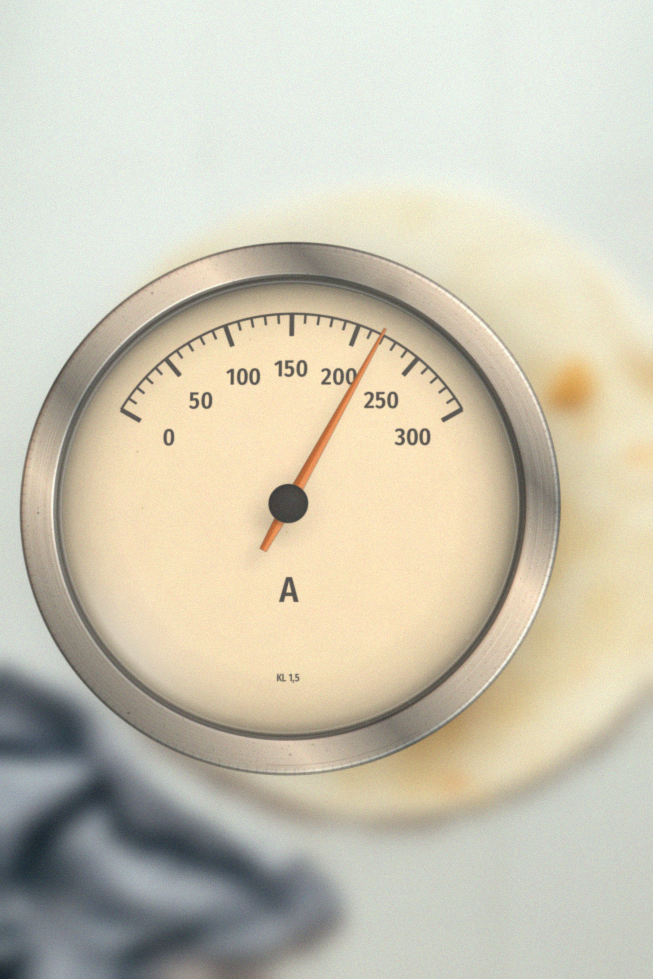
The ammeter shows 220,A
